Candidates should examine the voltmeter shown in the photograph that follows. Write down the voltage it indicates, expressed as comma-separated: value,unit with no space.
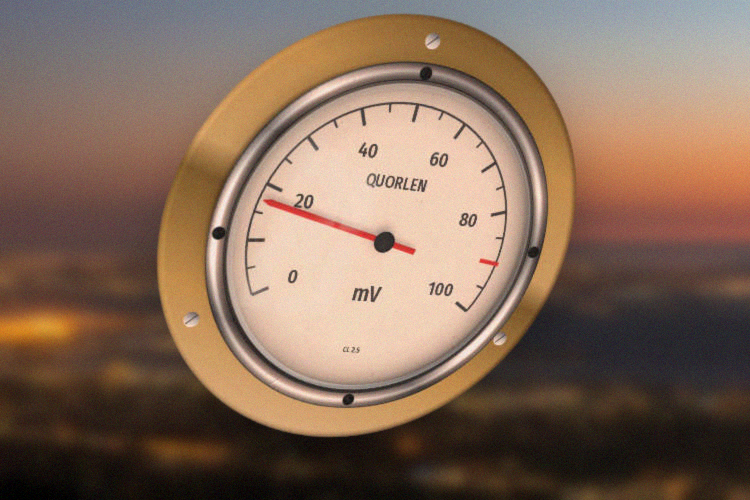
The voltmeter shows 17.5,mV
